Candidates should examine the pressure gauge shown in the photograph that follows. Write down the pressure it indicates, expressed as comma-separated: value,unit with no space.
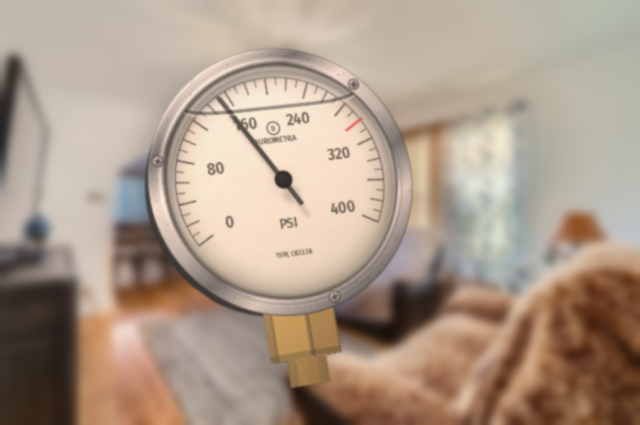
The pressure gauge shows 150,psi
